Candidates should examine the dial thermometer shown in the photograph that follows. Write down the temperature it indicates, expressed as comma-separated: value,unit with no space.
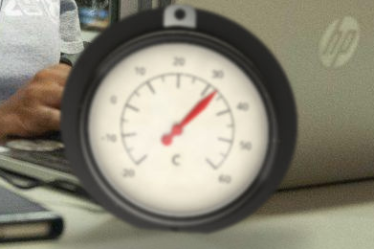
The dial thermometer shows 32.5,°C
